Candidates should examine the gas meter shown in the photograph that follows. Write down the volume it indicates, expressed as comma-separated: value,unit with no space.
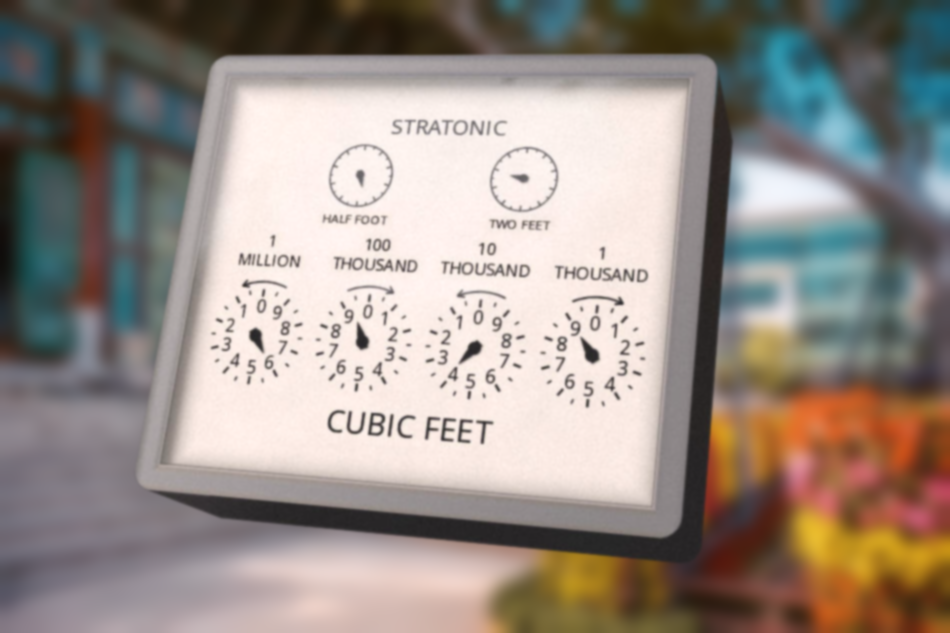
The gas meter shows 593900,ft³
